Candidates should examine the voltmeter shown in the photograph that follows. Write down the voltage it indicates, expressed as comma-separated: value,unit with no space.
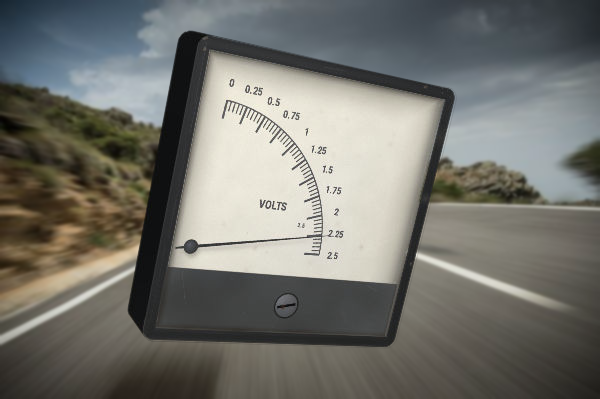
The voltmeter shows 2.25,V
